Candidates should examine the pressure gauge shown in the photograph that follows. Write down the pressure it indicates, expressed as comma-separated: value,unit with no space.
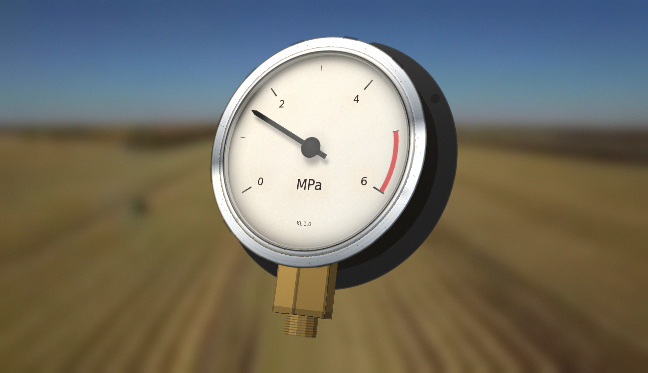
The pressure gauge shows 1.5,MPa
